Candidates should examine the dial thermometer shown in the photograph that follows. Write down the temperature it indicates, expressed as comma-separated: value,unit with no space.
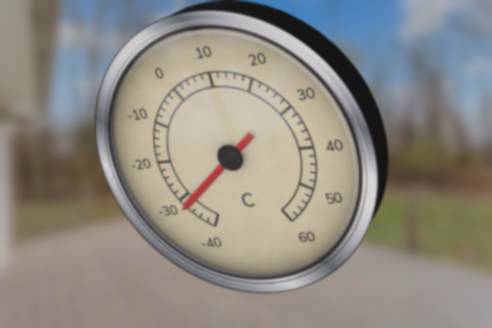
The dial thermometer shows -32,°C
